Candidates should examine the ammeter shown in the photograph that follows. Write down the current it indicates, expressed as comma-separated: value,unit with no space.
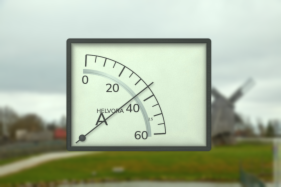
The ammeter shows 35,A
